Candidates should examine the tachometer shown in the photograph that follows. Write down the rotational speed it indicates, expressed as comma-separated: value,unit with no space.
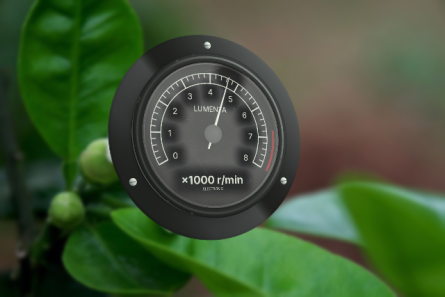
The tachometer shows 4600,rpm
